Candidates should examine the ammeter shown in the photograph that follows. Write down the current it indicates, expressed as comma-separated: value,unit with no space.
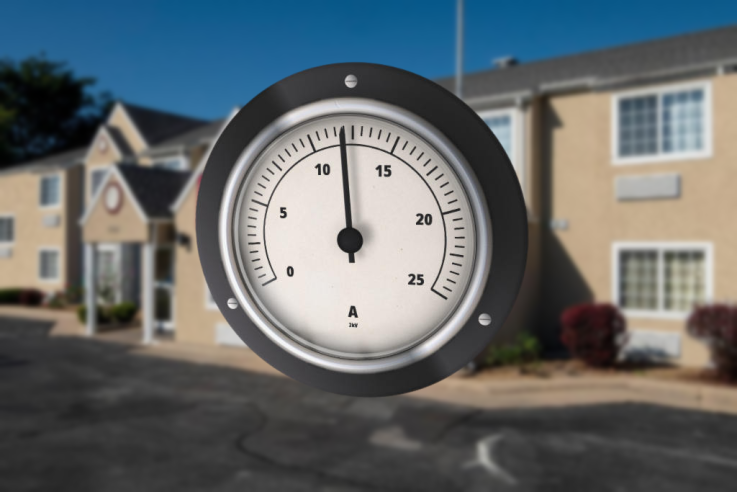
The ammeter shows 12,A
